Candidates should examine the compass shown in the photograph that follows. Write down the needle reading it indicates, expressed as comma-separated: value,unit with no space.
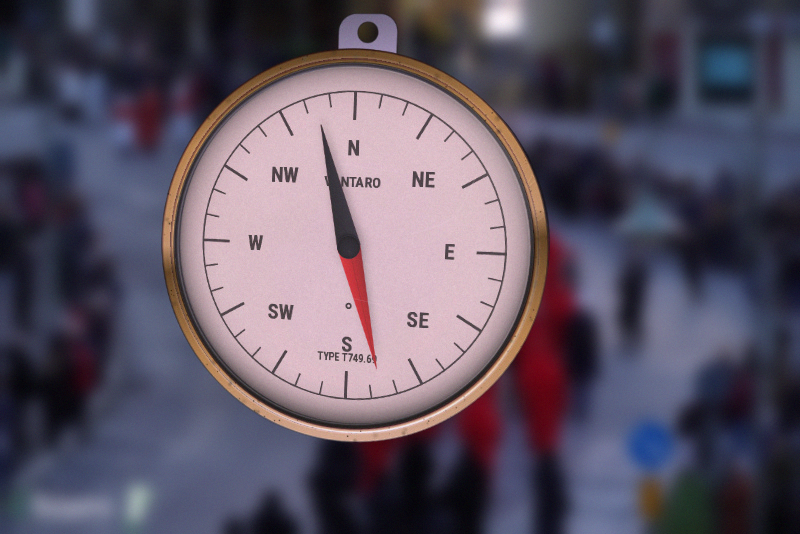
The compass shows 165,°
